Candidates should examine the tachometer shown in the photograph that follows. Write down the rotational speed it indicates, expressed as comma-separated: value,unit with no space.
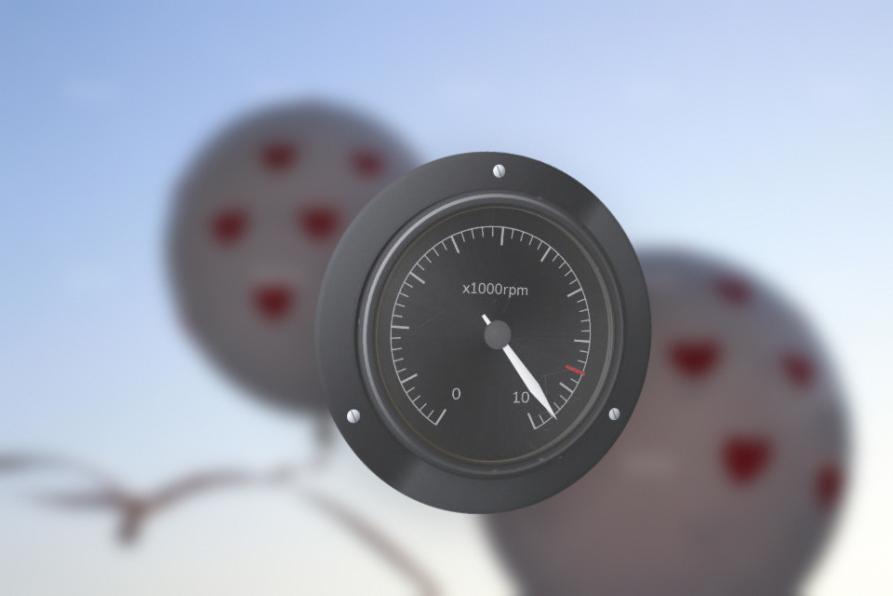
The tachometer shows 9600,rpm
